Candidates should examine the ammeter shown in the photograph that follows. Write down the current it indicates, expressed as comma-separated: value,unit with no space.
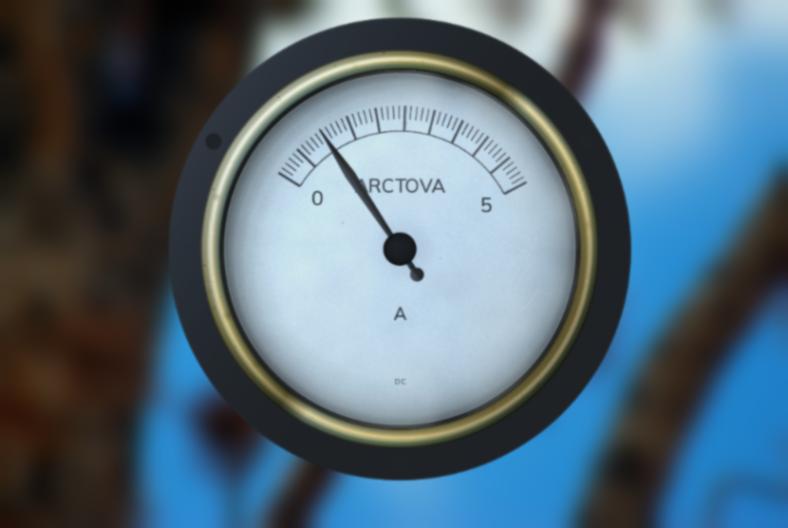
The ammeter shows 1,A
